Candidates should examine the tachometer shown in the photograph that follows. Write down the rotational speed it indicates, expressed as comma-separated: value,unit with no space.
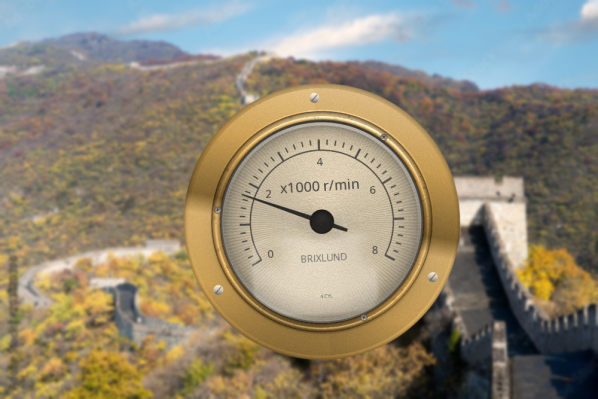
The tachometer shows 1700,rpm
